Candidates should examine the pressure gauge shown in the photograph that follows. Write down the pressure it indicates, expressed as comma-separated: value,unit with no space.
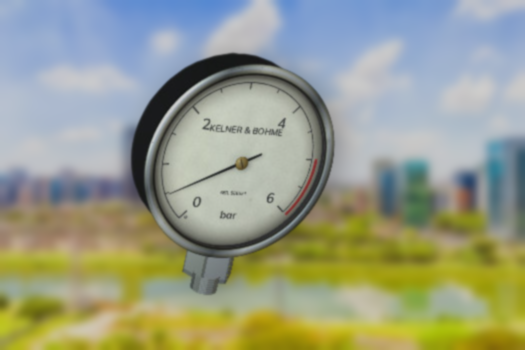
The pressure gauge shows 0.5,bar
